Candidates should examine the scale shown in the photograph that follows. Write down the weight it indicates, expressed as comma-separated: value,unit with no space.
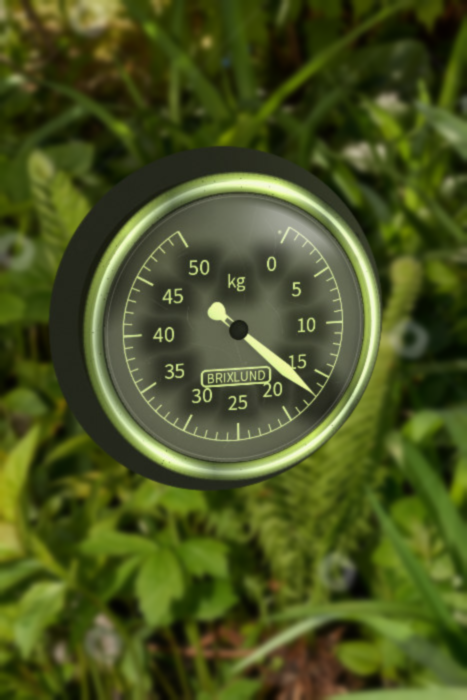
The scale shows 17,kg
